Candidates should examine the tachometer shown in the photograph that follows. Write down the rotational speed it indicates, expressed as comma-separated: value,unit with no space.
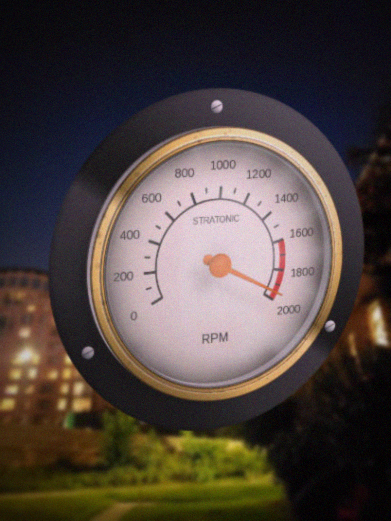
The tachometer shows 1950,rpm
